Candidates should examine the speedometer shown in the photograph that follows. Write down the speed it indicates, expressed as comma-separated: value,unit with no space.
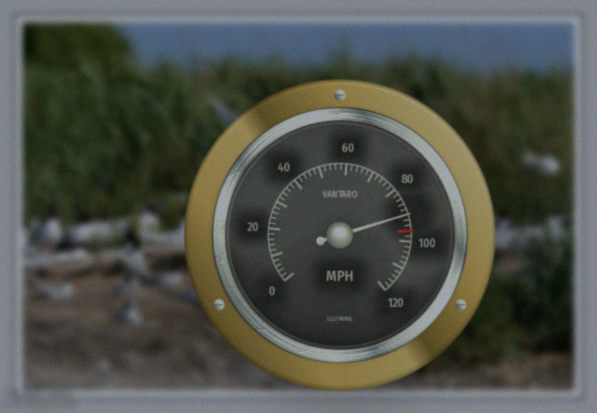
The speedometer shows 90,mph
